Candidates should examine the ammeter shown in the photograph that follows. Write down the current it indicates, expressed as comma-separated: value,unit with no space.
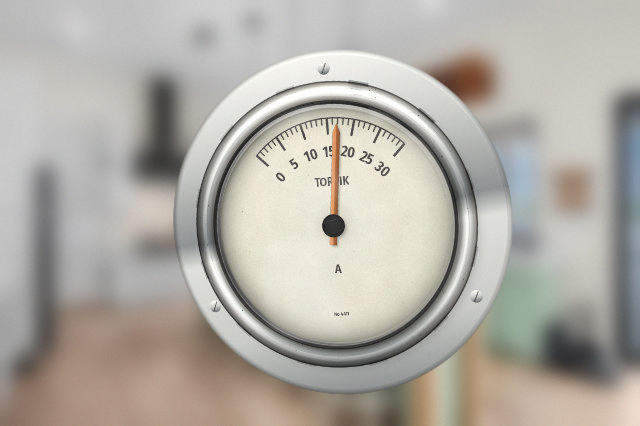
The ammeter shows 17,A
